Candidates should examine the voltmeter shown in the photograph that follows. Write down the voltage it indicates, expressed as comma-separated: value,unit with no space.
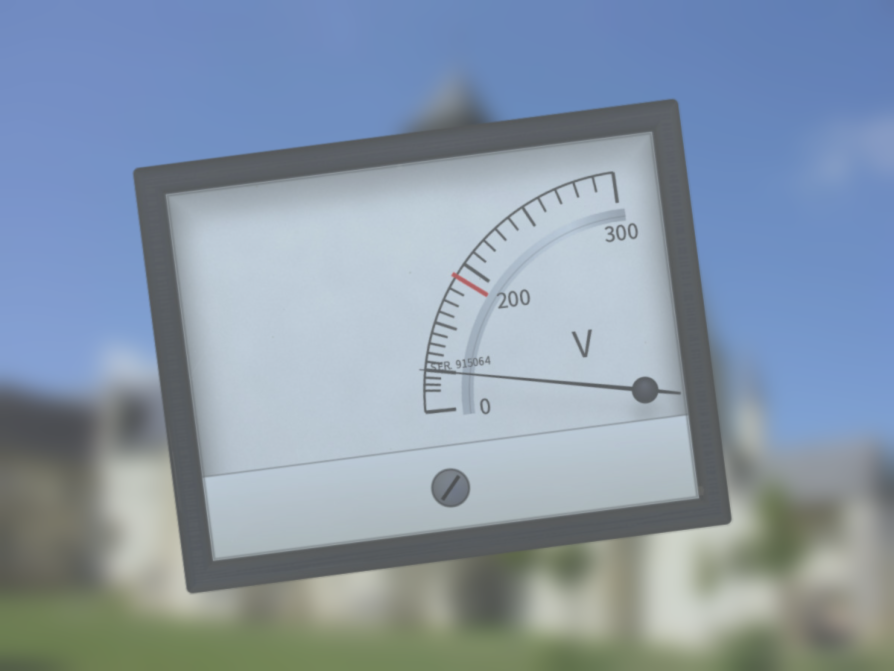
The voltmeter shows 100,V
